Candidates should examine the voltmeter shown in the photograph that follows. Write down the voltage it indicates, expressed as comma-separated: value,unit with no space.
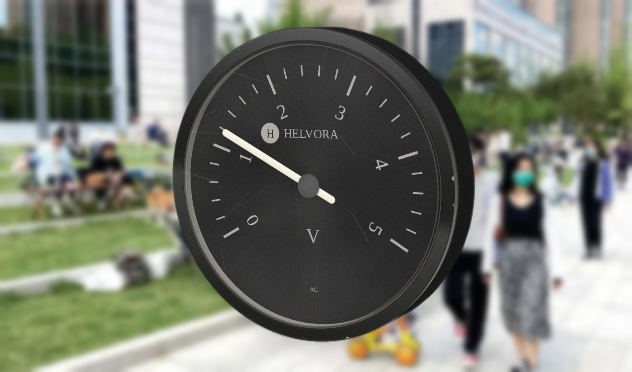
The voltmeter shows 1.2,V
